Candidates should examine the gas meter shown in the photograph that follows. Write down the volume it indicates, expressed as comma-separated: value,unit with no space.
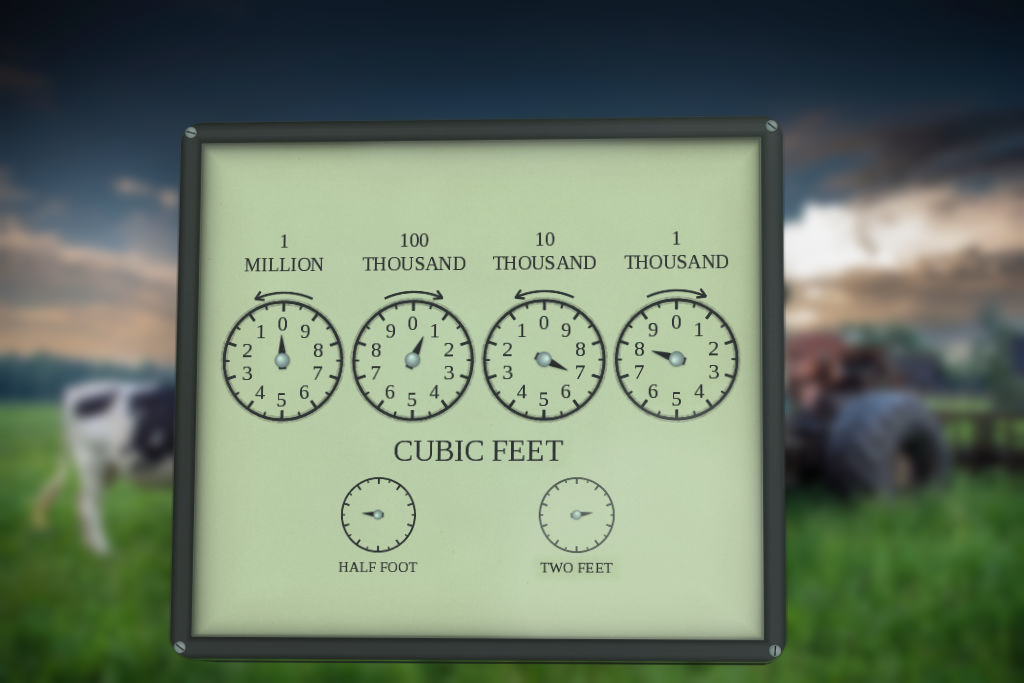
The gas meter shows 6800,ft³
